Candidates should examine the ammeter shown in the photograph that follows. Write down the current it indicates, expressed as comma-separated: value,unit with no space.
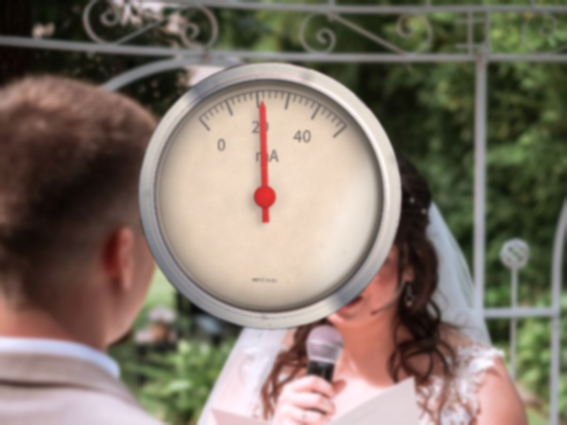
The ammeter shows 22,mA
